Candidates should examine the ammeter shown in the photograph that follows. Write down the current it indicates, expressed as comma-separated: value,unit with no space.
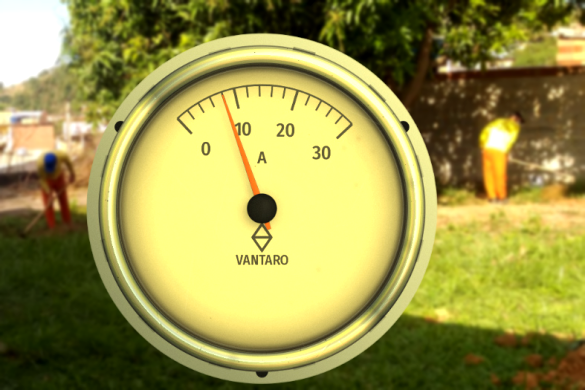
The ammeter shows 8,A
